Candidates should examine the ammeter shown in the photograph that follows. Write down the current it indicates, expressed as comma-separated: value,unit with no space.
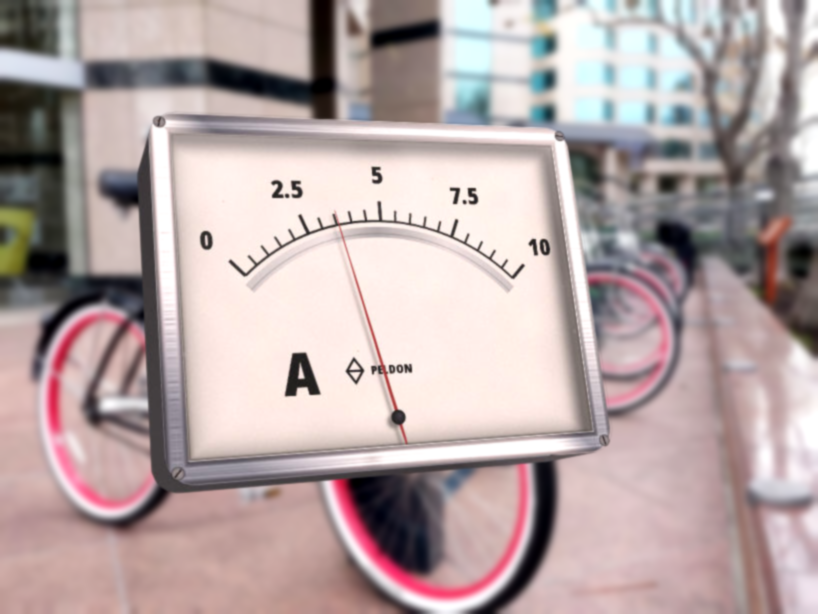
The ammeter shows 3.5,A
